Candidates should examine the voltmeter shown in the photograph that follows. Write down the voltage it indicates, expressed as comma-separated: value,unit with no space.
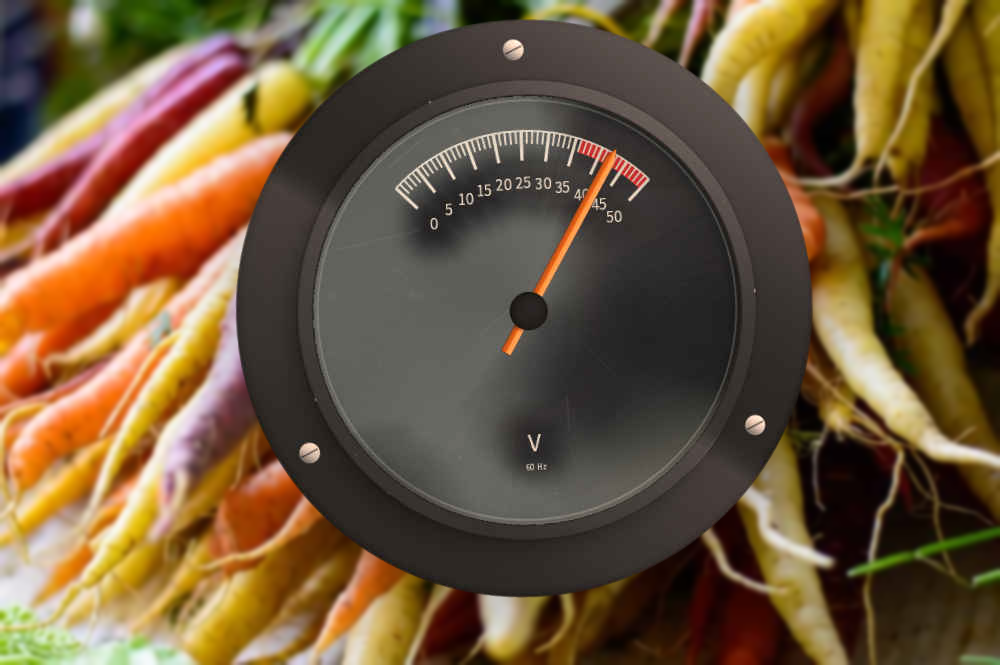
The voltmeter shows 42,V
